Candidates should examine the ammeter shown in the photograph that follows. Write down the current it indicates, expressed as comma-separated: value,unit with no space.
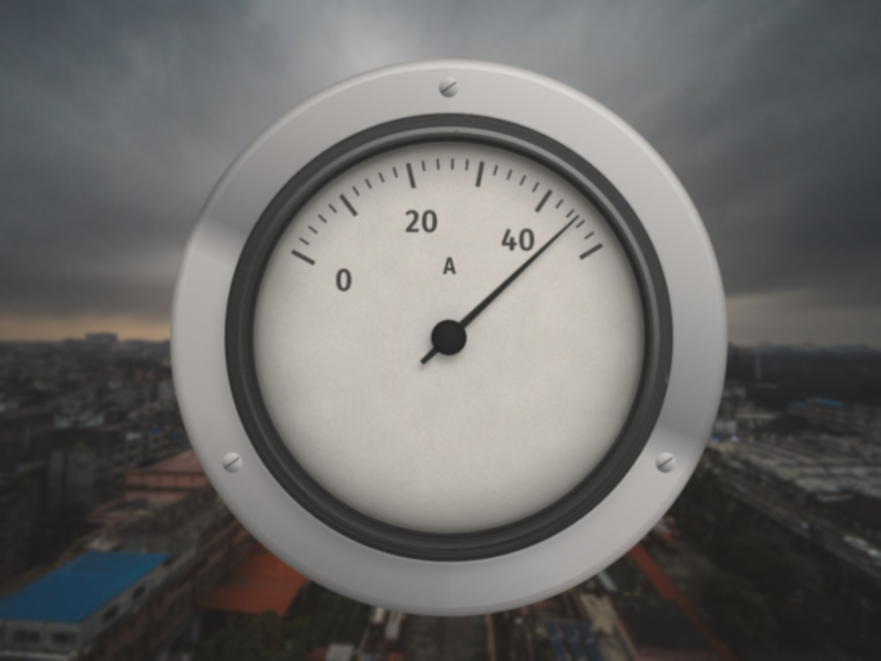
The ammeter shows 45,A
